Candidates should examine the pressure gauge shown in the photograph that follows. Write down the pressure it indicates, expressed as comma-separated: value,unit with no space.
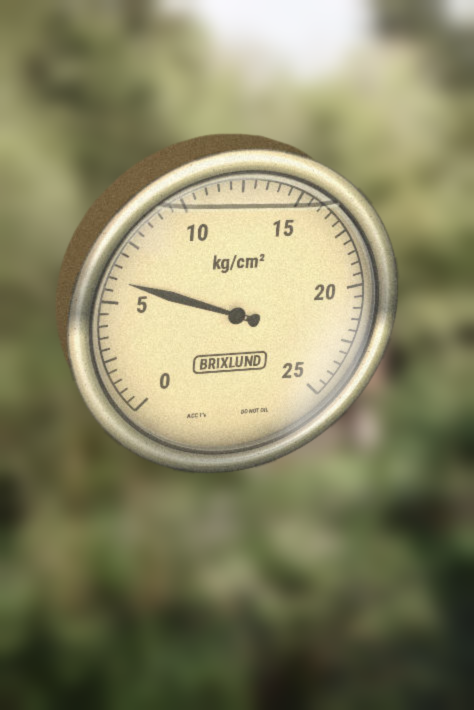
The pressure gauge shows 6,kg/cm²
